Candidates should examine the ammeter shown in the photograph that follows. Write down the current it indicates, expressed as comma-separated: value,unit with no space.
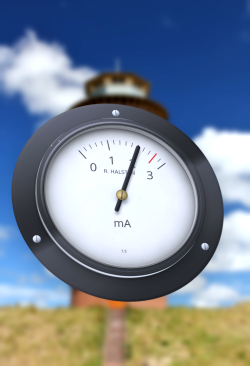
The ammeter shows 2,mA
